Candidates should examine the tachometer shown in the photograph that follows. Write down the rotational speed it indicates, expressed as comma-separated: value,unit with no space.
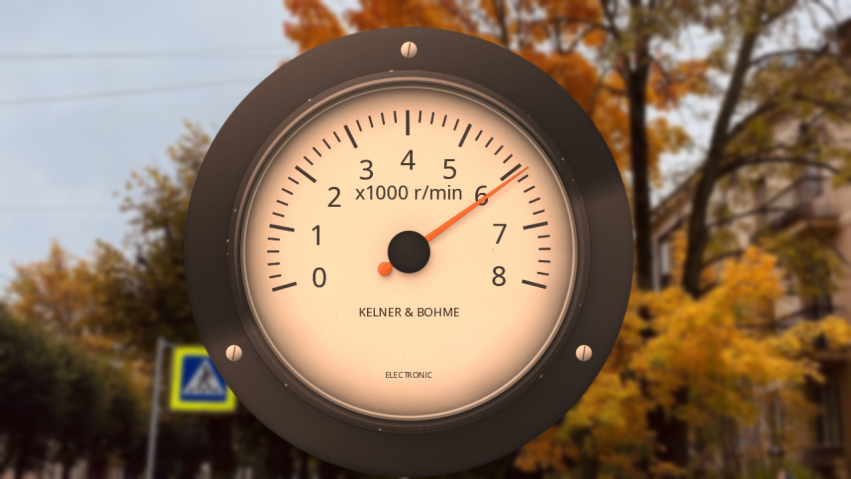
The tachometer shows 6100,rpm
